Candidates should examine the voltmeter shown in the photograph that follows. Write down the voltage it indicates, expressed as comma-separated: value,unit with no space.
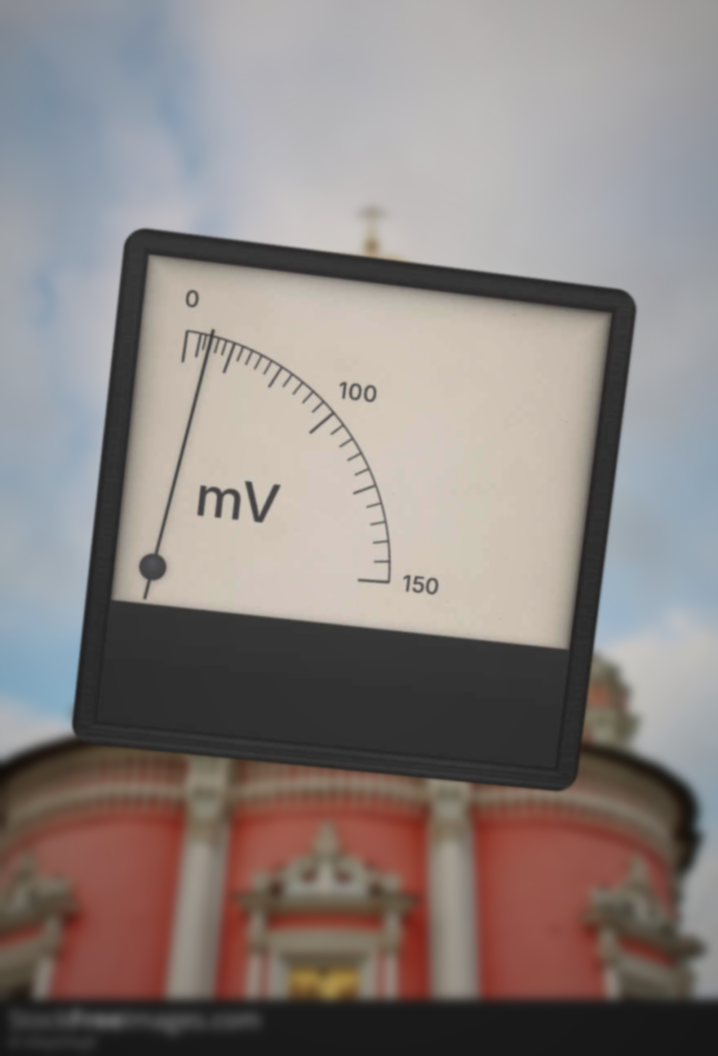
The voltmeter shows 35,mV
